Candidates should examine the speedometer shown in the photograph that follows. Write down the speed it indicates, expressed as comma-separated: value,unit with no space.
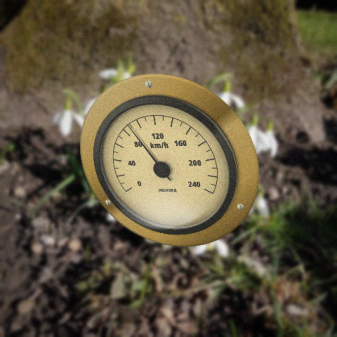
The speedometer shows 90,km/h
